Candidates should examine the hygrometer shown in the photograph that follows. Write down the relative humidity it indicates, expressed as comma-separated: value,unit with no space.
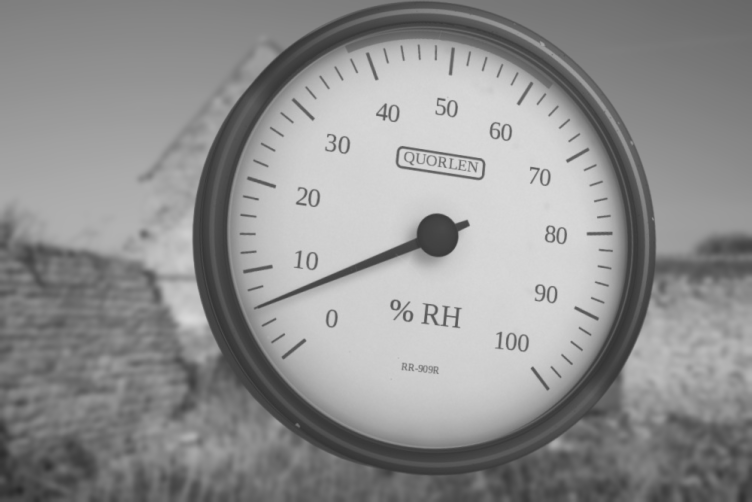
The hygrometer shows 6,%
